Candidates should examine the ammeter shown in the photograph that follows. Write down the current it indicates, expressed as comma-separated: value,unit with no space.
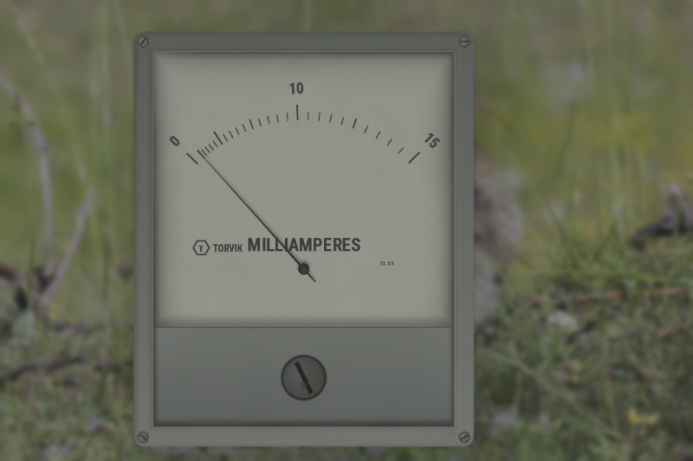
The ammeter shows 2.5,mA
